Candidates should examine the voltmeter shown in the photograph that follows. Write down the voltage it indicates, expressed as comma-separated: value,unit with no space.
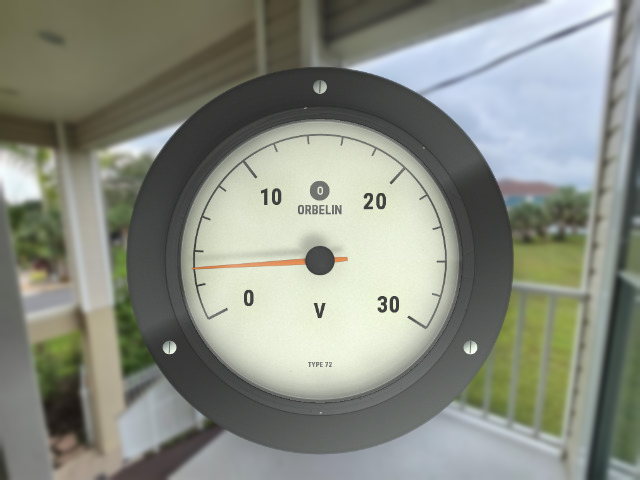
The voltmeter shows 3,V
